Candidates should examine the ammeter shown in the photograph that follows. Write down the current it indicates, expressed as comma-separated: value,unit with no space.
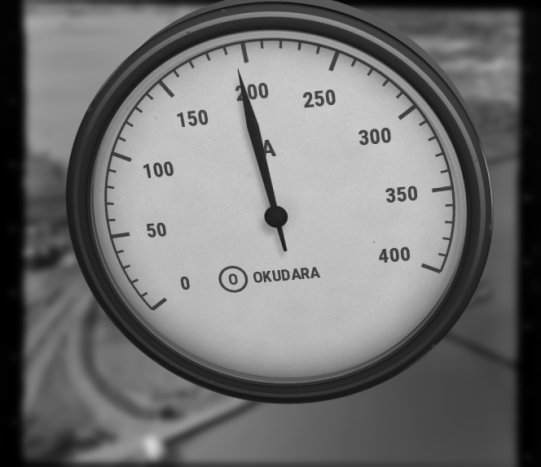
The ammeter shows 195,A
